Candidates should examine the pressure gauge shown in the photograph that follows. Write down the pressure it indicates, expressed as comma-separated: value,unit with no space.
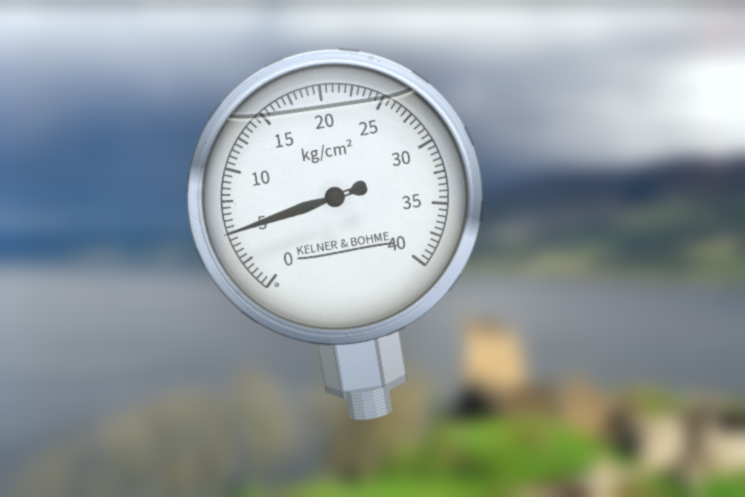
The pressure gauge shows 5,kg/cm²
